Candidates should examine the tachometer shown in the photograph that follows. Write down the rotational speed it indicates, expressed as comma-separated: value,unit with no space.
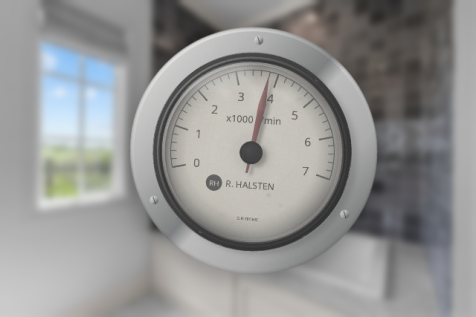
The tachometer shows 3800,rpm
